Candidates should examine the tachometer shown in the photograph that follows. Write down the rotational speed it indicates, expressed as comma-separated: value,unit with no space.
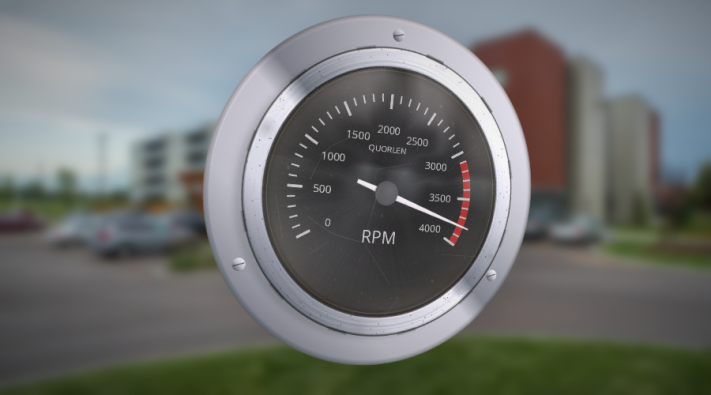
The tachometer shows 3800,rpm
